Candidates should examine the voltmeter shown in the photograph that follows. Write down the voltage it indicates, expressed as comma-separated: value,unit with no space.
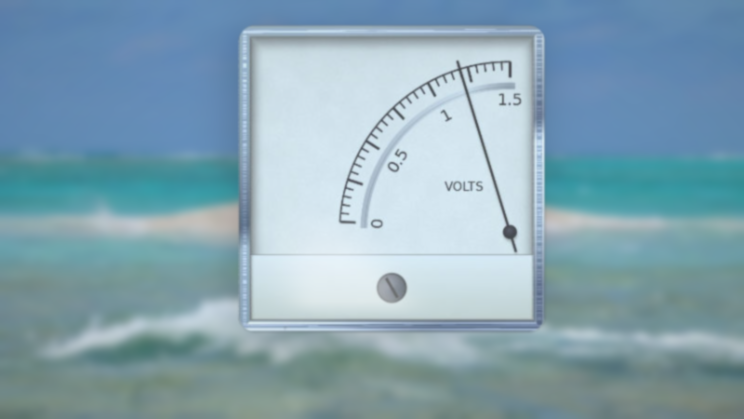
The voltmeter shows 1.2,V
